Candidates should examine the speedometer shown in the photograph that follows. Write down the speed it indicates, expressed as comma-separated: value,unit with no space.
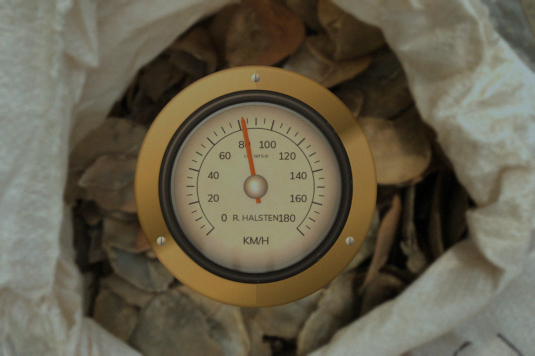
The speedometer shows 82.5,km/h
